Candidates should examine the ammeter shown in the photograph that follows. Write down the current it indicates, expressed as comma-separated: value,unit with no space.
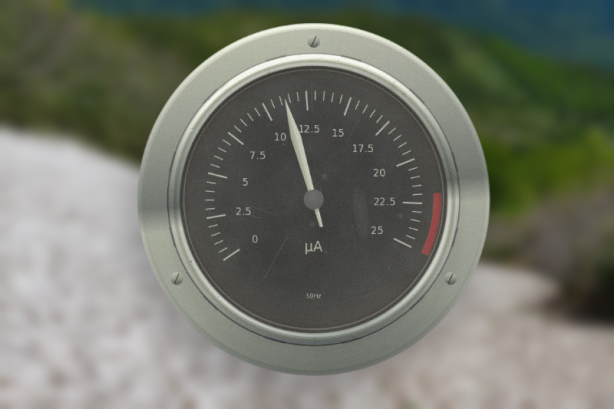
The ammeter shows 11.25,µA
